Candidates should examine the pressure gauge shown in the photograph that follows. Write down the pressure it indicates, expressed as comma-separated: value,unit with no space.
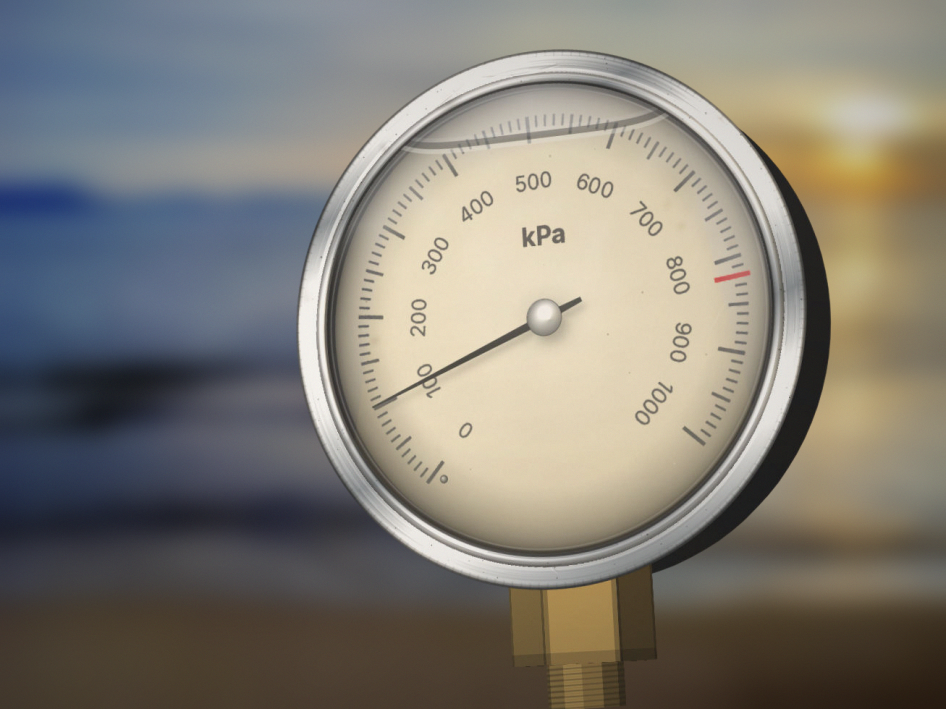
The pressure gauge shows 100,kPa
